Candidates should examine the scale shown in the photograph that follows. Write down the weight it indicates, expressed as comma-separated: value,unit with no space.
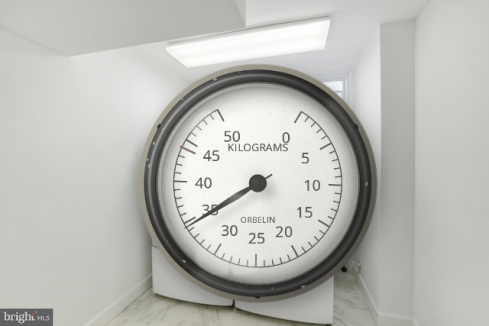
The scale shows 34.5,kg
